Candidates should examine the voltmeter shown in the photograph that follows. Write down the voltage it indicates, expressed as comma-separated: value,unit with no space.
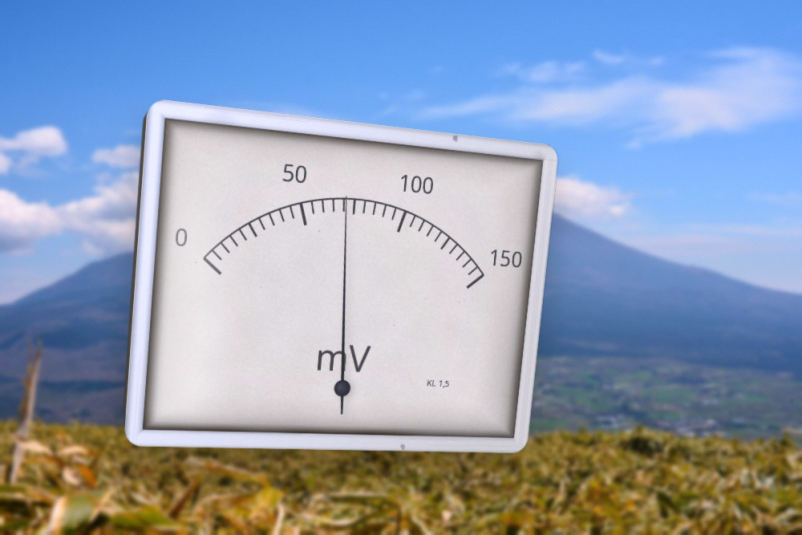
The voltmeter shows 70,mV
